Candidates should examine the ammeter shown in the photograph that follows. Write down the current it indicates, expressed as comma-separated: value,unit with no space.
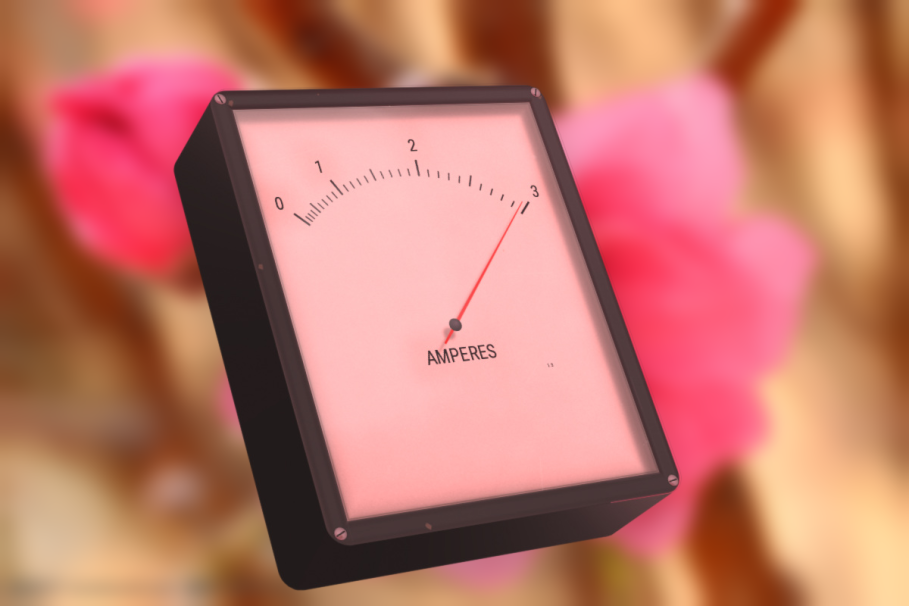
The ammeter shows 2.95,A
